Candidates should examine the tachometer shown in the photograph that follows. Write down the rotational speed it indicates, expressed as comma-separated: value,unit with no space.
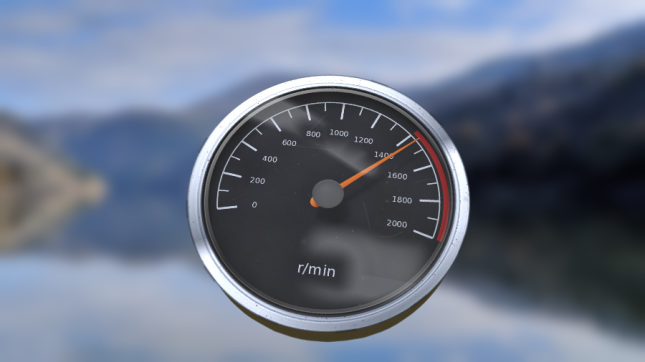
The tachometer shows 1450,rpm
